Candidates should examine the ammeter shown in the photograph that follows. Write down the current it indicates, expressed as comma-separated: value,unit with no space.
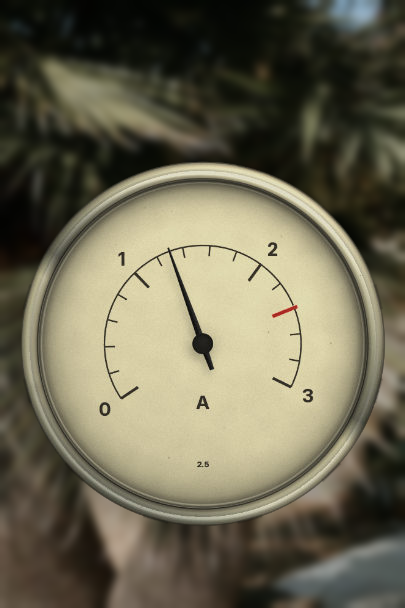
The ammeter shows 1.3,A
